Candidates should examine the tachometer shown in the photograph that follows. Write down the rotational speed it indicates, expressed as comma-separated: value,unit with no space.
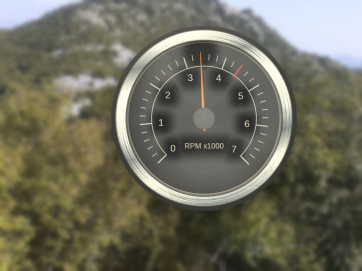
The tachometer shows 3400,rpm
